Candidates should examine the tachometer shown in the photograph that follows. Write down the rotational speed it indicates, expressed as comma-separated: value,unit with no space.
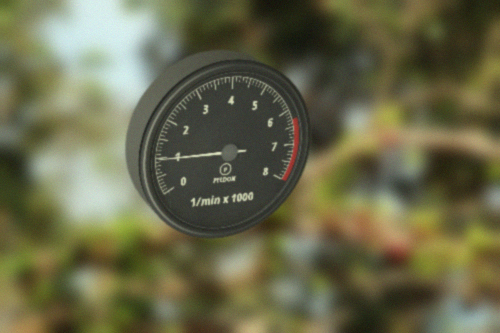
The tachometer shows 1000,rpm
